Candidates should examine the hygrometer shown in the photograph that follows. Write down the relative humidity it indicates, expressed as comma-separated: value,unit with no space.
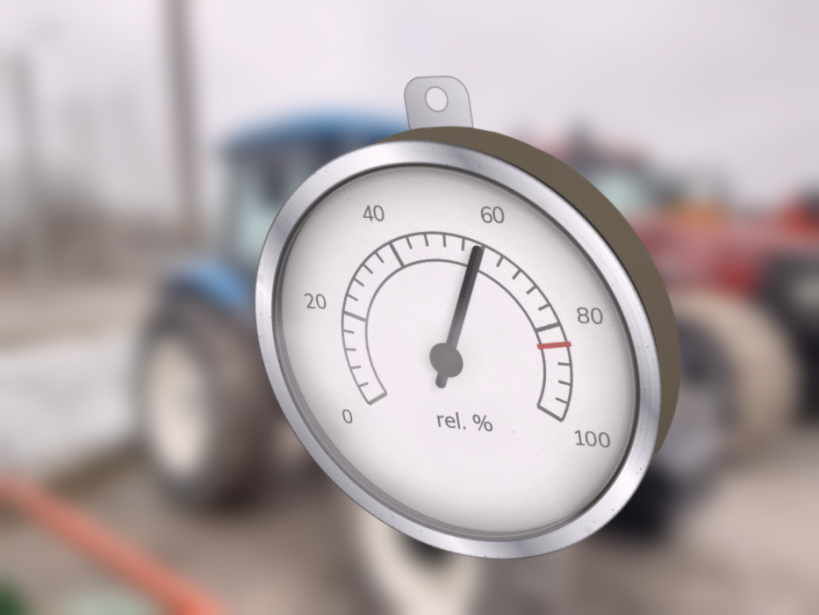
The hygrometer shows 60,%
